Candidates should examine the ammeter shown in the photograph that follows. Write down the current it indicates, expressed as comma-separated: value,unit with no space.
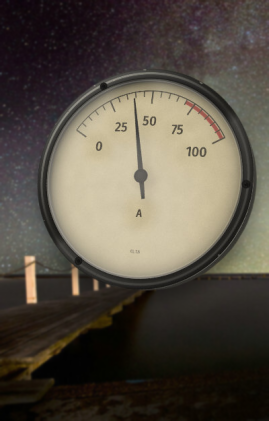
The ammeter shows 40,A
